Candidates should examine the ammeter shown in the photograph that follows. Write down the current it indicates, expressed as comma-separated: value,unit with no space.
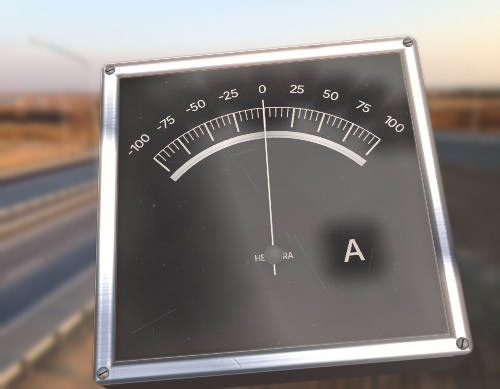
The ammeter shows 0,A
